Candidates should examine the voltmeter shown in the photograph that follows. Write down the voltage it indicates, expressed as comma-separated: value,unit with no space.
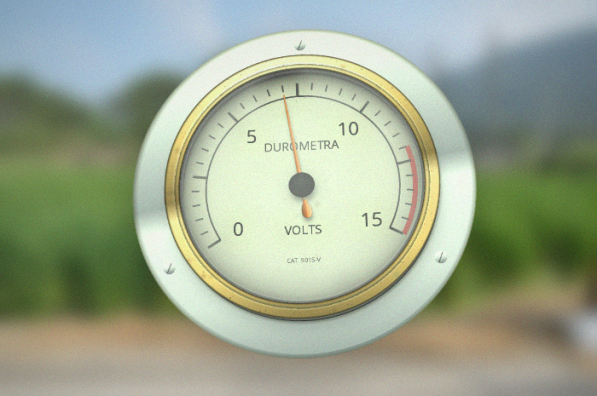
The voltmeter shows 7,V
